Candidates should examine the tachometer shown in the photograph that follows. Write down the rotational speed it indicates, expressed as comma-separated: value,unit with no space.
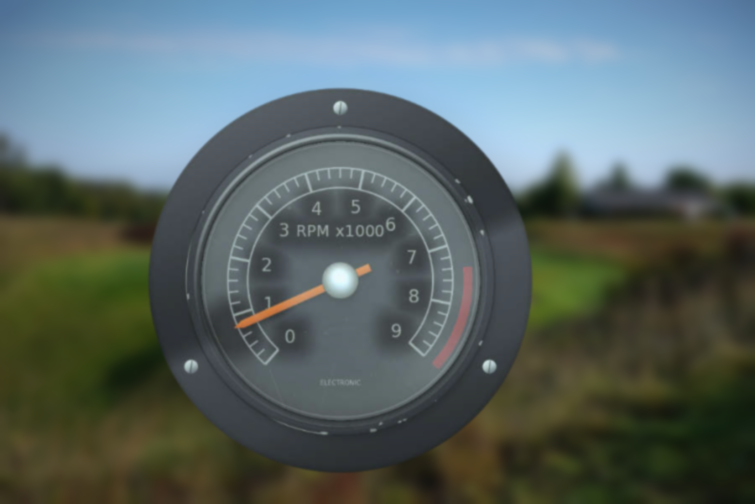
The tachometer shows 800,rpm
